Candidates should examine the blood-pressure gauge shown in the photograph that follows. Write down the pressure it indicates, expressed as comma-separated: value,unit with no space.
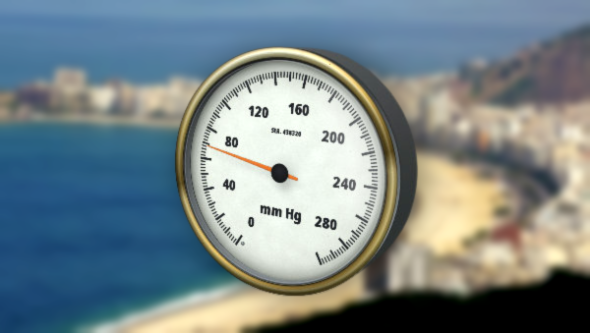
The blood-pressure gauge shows 70,mmHg
